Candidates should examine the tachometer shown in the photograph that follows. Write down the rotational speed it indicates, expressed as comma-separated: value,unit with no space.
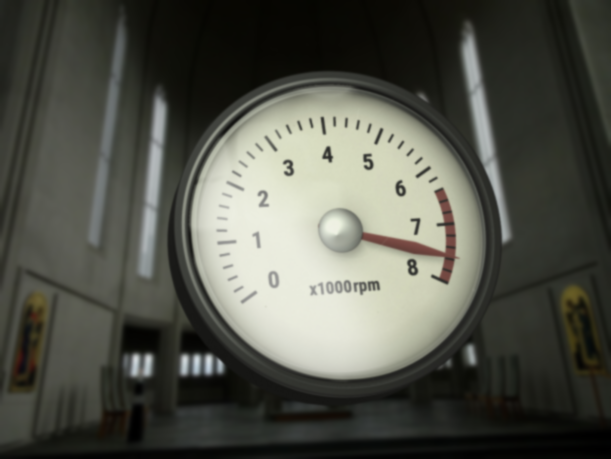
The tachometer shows 7600,rpm
